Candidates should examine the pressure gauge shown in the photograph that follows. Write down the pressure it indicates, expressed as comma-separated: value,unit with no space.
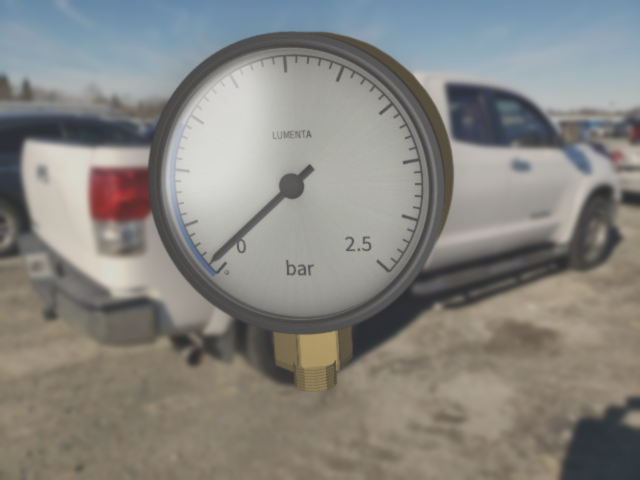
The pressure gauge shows 0.05,bar
